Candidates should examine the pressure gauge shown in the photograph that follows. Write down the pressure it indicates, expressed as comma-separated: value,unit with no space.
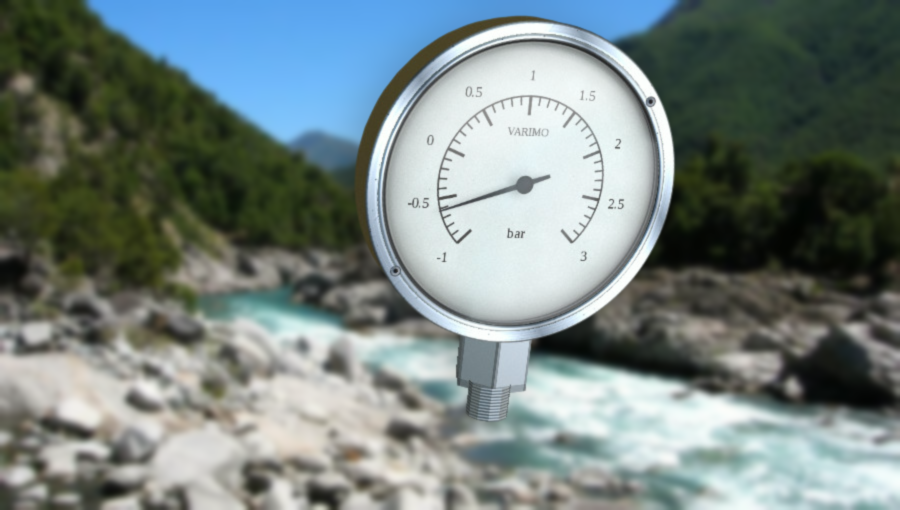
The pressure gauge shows -0.6,bar
